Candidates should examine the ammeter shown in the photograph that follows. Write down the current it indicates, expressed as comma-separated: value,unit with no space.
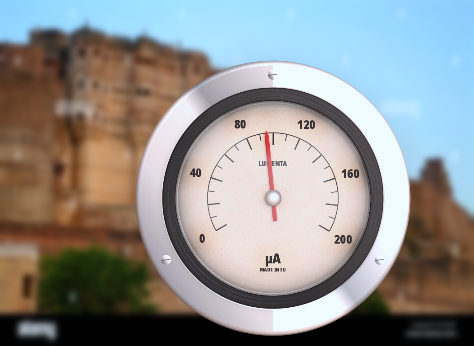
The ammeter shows 95,µA
